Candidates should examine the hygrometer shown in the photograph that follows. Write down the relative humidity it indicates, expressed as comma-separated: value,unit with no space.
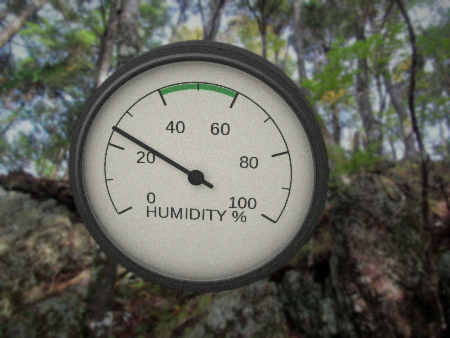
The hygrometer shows 25,%
